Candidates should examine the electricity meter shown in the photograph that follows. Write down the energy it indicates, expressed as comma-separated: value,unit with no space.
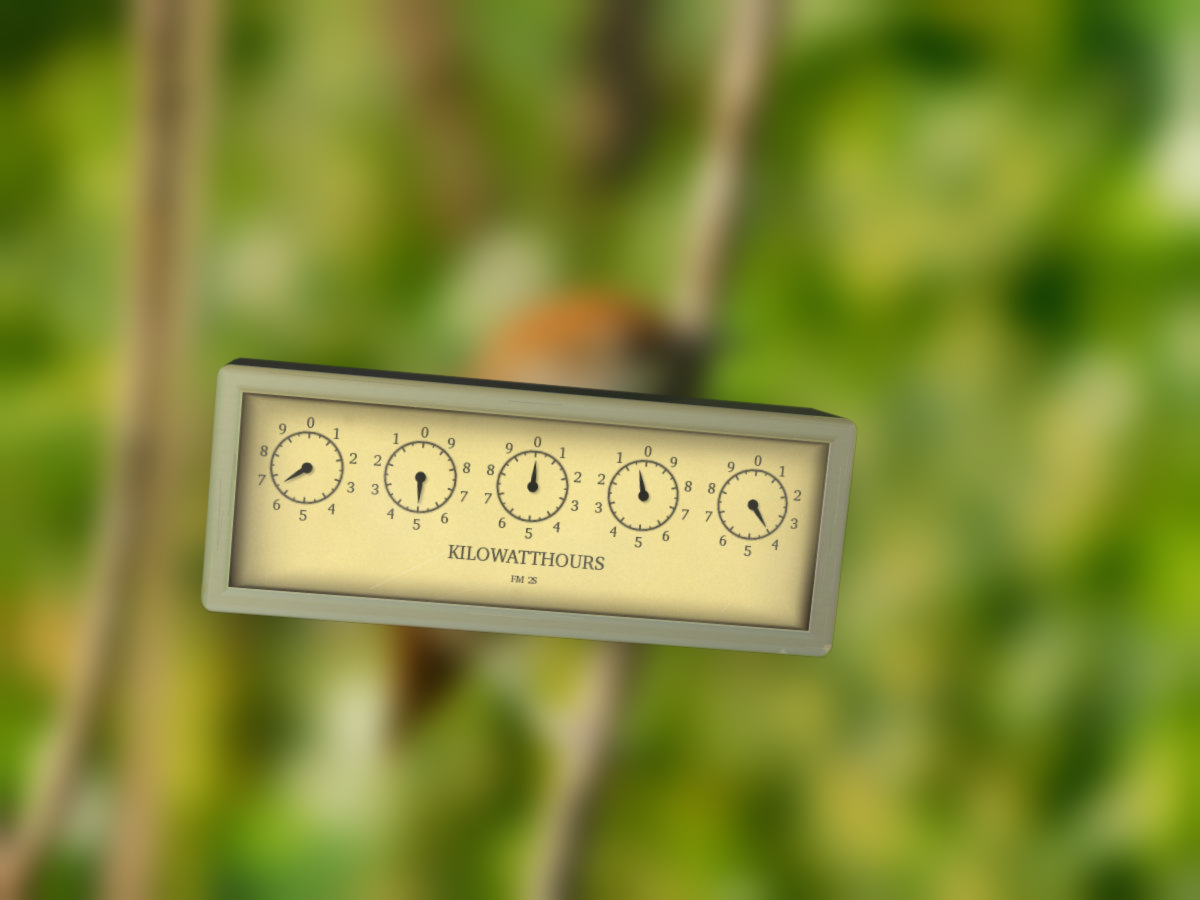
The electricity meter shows 65004,kWh
